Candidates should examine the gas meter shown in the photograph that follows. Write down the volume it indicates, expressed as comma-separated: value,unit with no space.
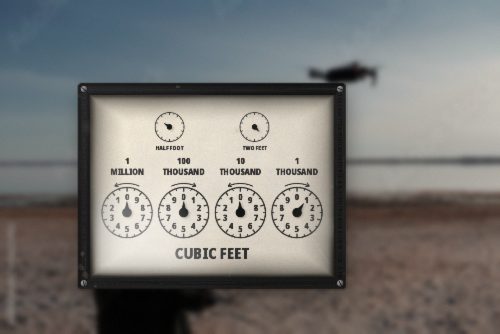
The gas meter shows 100,ft³
